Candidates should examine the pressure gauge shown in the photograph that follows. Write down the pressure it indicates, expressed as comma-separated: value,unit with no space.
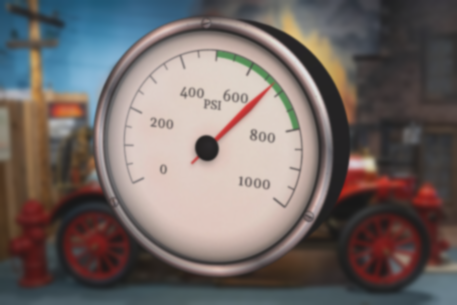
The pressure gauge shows 675,psi
